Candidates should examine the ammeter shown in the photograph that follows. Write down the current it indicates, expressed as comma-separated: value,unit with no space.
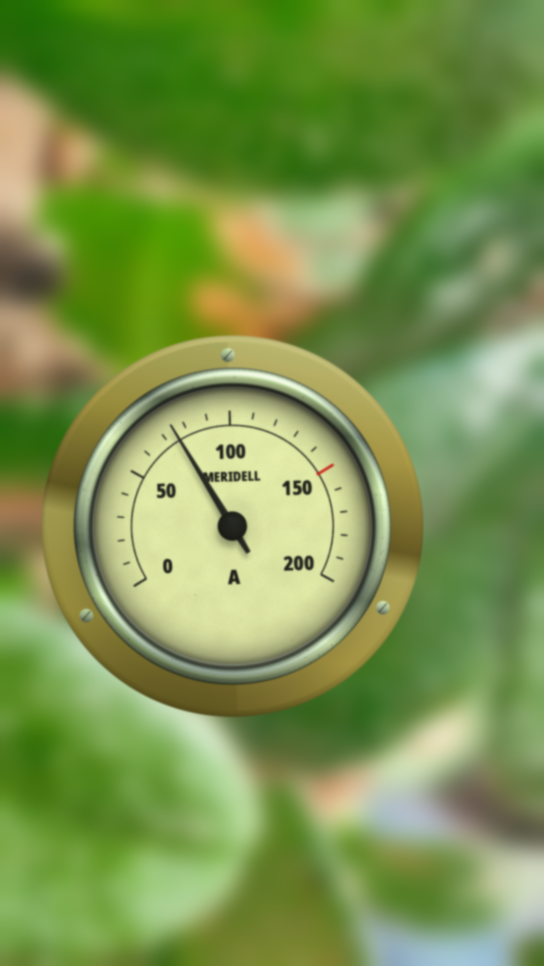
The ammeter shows 75,A
